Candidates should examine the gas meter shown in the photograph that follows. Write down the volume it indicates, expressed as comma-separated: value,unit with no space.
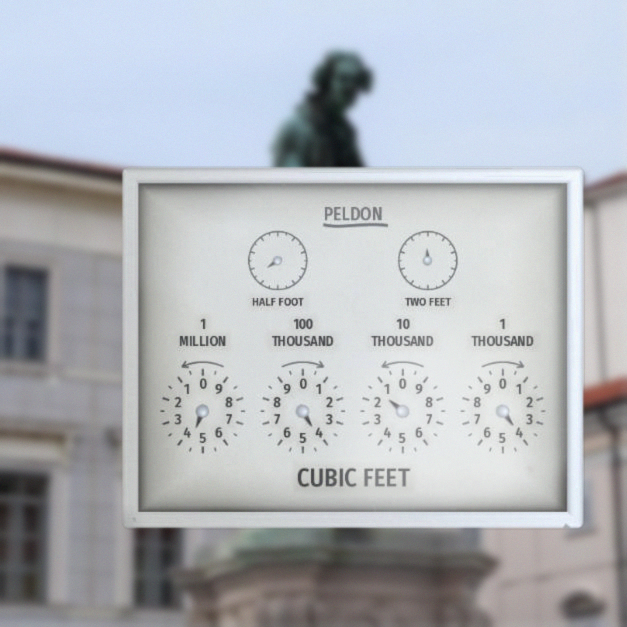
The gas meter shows 441400,ft³
